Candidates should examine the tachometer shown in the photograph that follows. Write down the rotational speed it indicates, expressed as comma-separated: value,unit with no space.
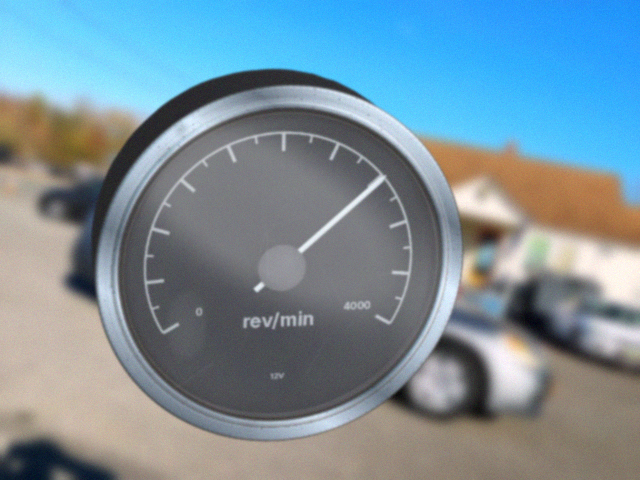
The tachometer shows 2800,rpm
